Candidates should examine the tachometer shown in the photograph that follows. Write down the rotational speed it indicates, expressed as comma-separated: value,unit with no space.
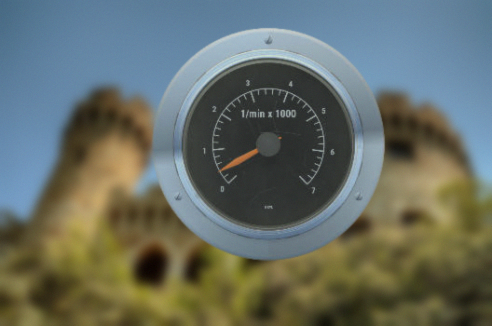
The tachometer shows 400,rpm
